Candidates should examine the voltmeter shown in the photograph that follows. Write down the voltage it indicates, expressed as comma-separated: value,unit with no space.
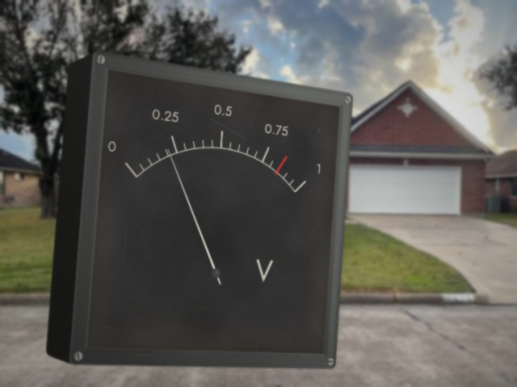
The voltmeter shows 0.2,V
